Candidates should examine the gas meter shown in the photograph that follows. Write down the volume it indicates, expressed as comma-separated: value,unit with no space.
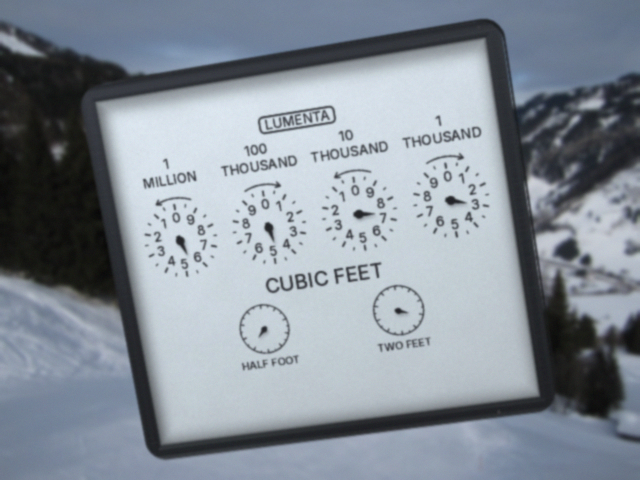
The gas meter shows 547300,ft³
